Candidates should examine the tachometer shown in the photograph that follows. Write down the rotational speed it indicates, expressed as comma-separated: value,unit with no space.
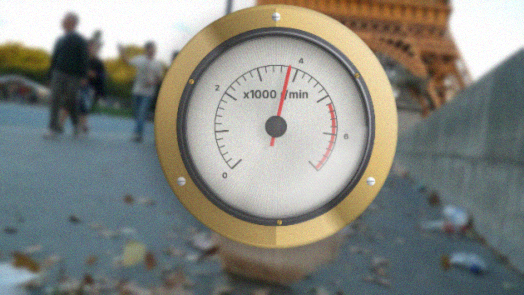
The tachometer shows 3800,rpm
